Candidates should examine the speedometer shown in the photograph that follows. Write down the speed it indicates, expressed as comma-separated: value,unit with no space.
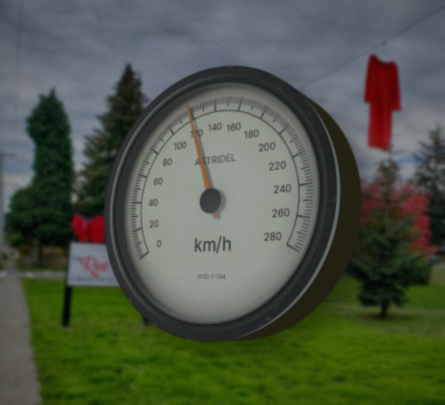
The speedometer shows 120,km/h
